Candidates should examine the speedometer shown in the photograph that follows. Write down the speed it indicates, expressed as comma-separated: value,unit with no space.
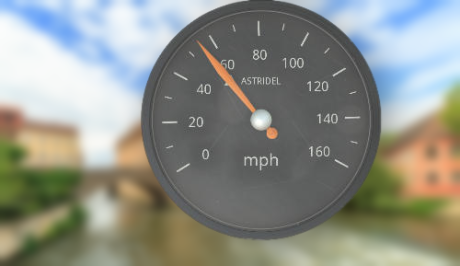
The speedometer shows 55,mph
